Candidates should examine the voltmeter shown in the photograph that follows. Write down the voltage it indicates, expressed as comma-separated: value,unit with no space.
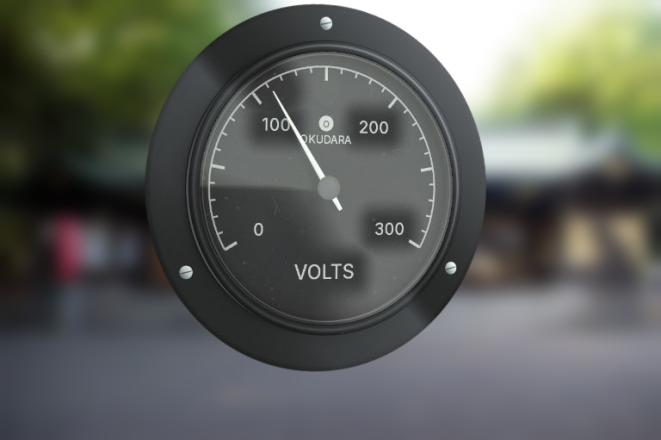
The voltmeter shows 110,V
